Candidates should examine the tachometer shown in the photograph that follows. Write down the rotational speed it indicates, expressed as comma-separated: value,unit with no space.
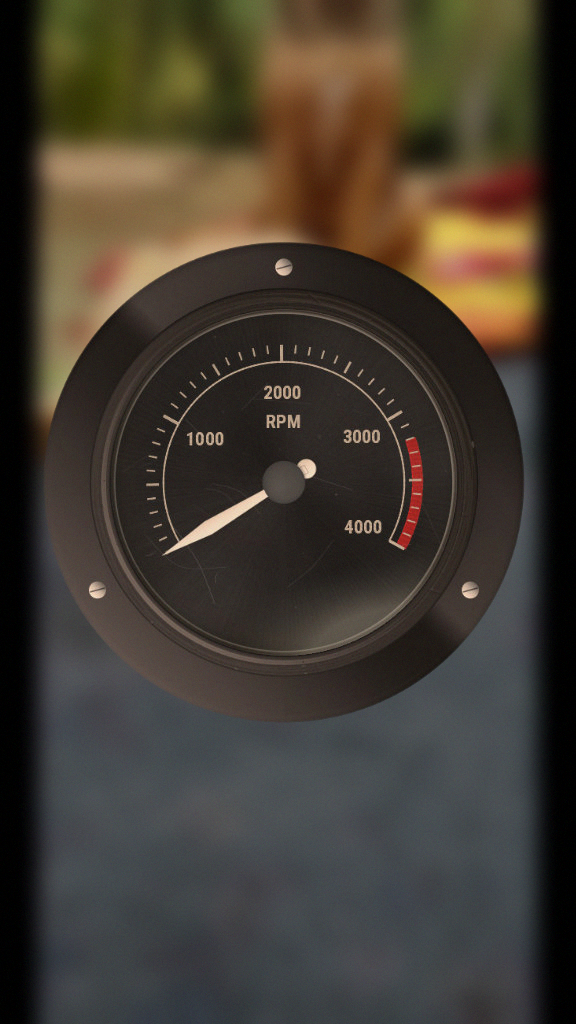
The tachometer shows 0,rpm
